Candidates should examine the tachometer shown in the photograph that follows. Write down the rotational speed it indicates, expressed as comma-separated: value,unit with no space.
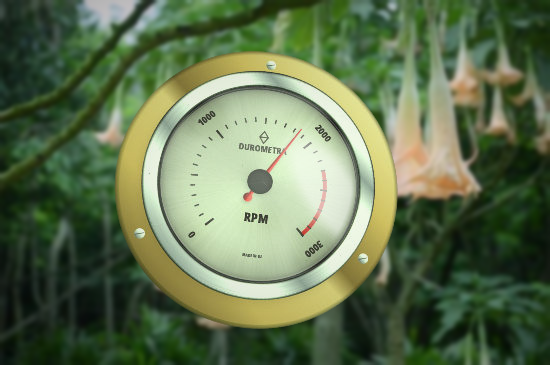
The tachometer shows 1850,rpm
